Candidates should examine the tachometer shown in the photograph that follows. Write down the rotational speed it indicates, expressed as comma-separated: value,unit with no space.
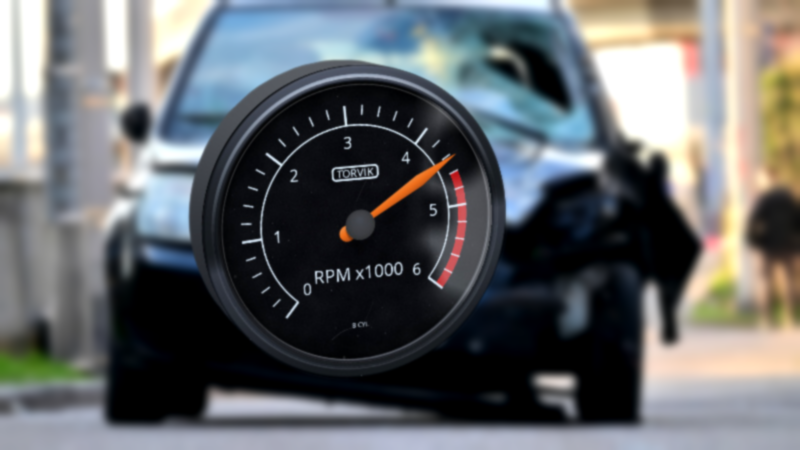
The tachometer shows 4400,rpm
